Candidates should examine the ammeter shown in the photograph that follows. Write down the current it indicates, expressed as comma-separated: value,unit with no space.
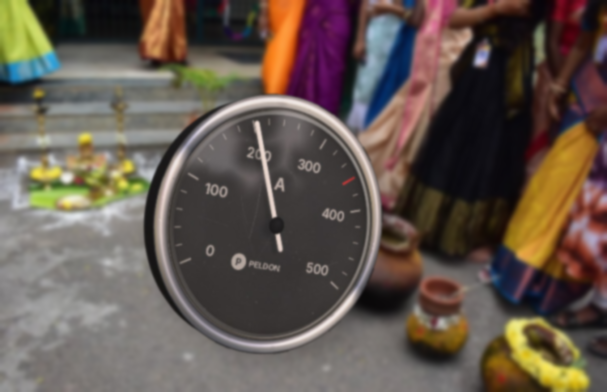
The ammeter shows 200,A
